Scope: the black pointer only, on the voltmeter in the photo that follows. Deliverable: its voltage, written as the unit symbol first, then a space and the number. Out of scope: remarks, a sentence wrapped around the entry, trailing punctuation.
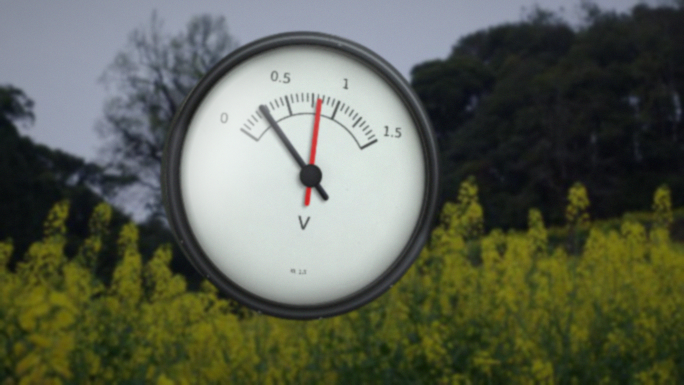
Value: V 0.25
